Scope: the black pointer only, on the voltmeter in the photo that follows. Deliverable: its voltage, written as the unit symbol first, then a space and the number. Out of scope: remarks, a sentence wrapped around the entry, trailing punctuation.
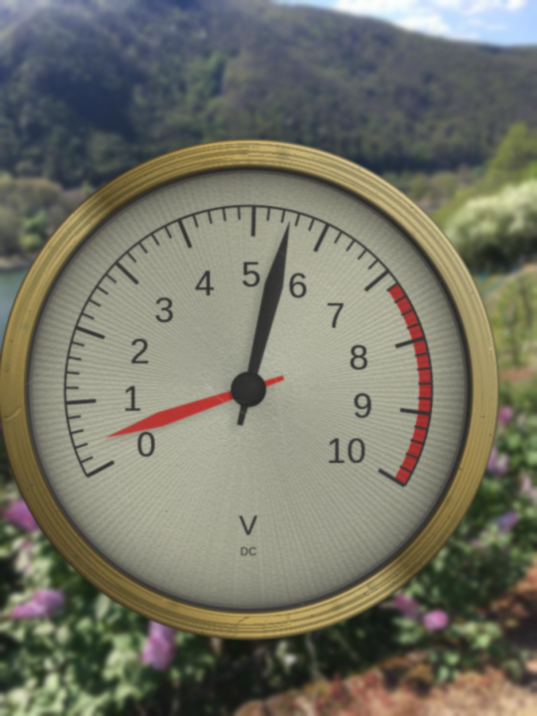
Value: V 5.5
